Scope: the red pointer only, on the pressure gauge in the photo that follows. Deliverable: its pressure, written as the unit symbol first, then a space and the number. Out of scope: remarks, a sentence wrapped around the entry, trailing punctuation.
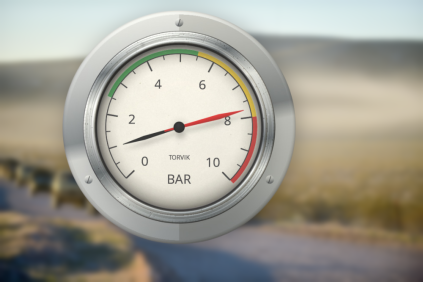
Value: bar 7.75
